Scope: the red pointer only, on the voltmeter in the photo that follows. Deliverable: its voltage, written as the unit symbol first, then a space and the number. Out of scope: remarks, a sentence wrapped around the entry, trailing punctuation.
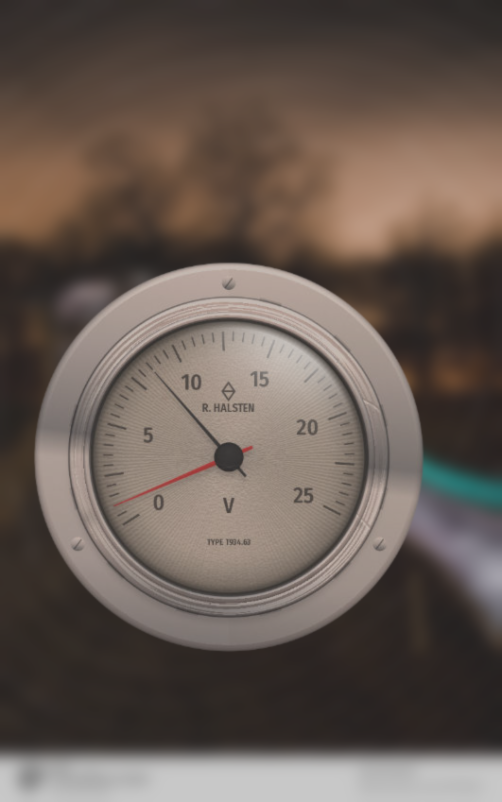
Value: V 1
